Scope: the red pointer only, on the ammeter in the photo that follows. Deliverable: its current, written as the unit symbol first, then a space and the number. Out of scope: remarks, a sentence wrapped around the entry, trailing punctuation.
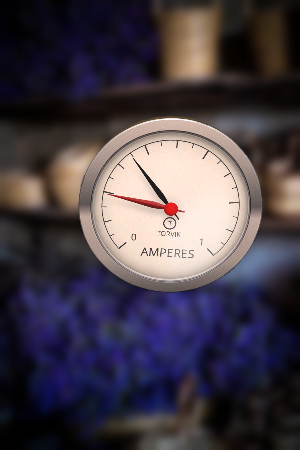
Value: A 0.2
